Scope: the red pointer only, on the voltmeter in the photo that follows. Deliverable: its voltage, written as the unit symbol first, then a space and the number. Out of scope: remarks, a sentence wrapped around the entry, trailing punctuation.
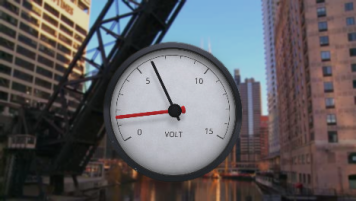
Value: V 1.5
